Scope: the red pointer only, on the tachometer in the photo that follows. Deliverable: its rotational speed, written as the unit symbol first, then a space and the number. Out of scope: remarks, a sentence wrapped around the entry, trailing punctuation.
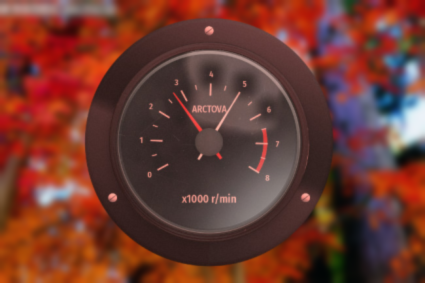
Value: rpm 2750
